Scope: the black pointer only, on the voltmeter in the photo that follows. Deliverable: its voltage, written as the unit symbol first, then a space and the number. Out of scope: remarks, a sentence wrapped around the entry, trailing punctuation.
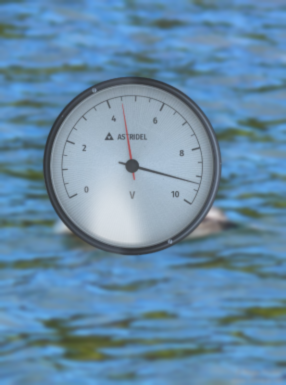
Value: V 9.25
